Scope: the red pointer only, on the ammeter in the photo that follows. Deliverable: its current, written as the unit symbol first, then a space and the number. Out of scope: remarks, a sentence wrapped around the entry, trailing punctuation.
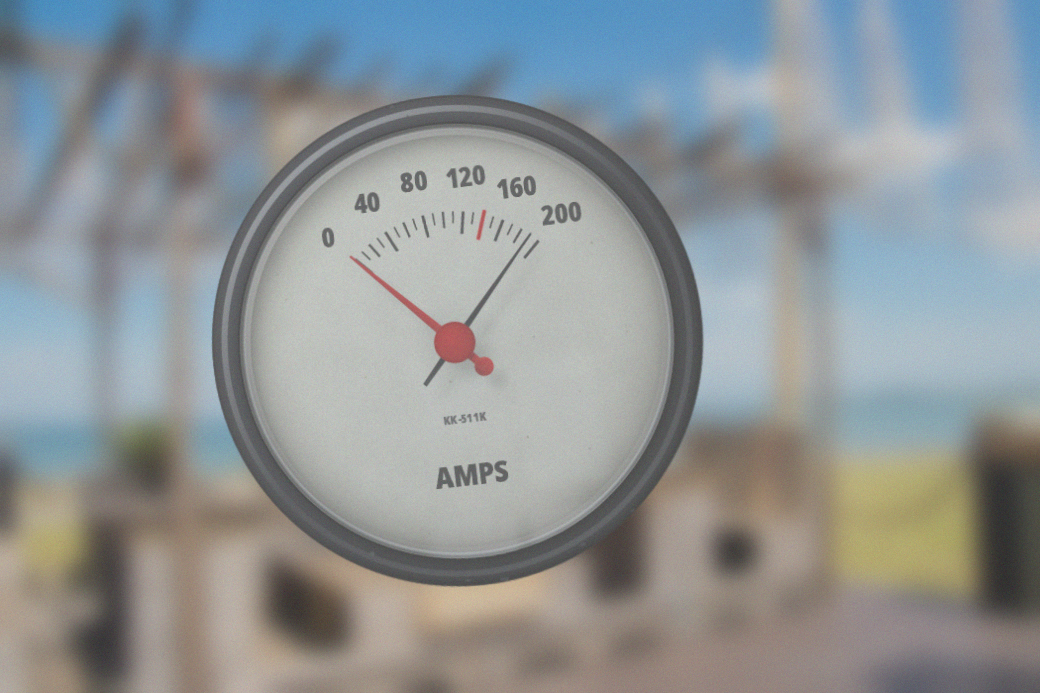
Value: A 0
